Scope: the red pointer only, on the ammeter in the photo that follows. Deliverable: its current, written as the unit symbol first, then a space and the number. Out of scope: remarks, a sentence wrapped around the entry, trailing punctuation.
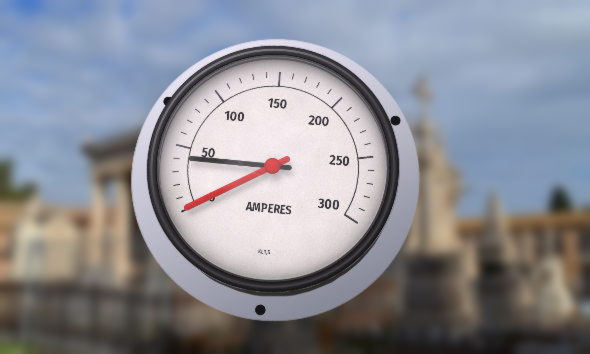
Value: A 0
